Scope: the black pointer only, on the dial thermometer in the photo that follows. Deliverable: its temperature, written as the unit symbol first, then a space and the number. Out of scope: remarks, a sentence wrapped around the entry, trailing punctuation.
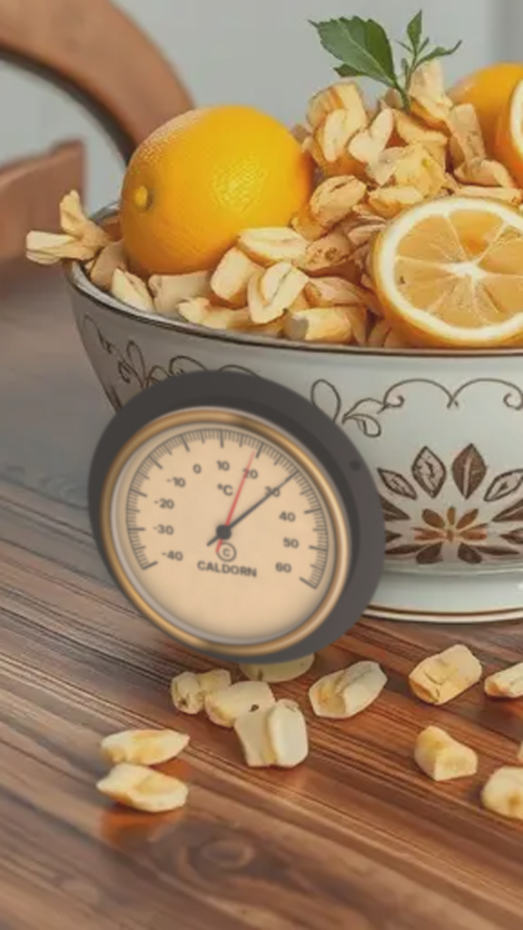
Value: °C 30
